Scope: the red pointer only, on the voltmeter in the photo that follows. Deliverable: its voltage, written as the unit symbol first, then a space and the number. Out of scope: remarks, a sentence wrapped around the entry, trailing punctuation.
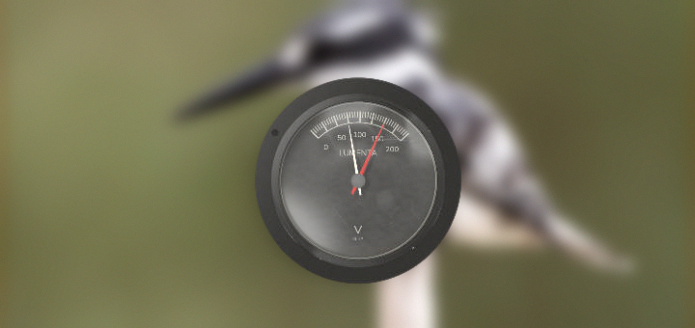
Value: V 150
